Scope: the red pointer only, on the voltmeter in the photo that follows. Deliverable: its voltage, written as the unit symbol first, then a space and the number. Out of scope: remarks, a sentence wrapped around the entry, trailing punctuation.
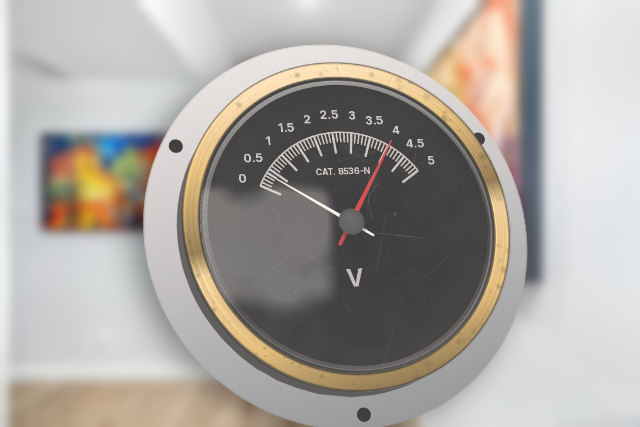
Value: V 4
